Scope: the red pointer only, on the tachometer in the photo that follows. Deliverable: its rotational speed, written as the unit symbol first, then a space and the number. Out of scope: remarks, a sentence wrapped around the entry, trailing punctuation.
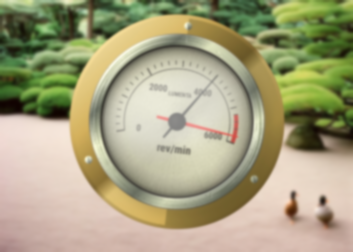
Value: rpm 5800
